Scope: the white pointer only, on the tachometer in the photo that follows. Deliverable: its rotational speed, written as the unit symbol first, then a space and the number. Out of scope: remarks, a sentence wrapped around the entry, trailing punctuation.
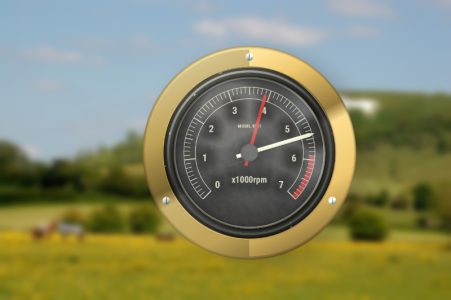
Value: rpm 5400
